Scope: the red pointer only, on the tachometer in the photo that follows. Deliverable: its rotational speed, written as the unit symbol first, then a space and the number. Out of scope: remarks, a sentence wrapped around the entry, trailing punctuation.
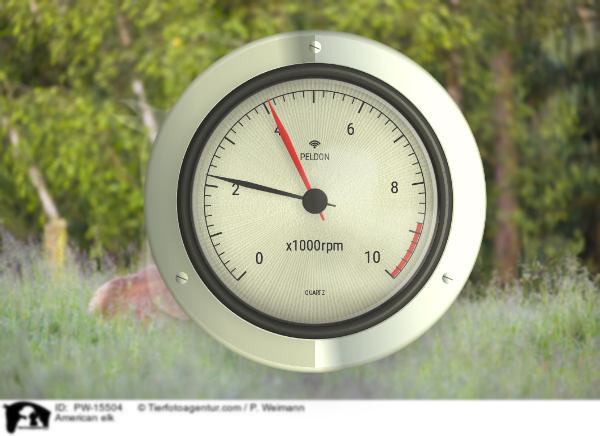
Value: rpm 4100
